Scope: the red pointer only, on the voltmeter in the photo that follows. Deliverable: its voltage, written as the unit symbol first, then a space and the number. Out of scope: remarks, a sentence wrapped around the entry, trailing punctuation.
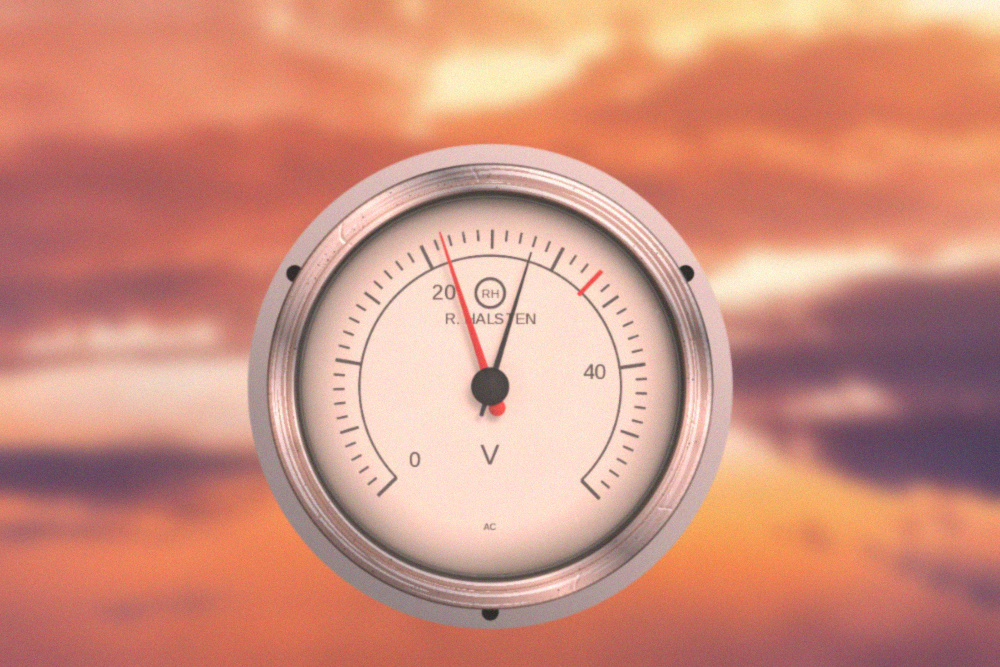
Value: V 21.5
